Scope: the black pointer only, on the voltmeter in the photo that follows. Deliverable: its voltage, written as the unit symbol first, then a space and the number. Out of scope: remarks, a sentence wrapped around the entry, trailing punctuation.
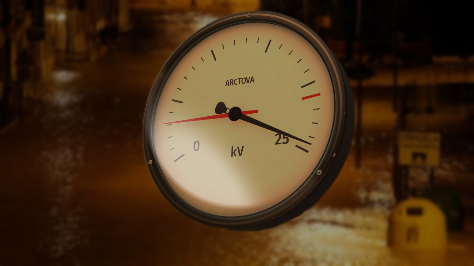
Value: kV 24.5
